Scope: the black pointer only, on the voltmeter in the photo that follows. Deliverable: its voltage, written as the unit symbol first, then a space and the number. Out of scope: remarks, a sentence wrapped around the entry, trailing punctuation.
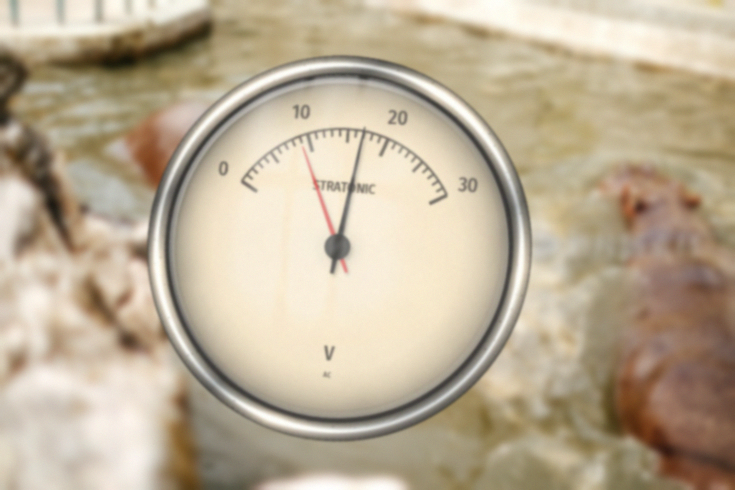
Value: V 17
